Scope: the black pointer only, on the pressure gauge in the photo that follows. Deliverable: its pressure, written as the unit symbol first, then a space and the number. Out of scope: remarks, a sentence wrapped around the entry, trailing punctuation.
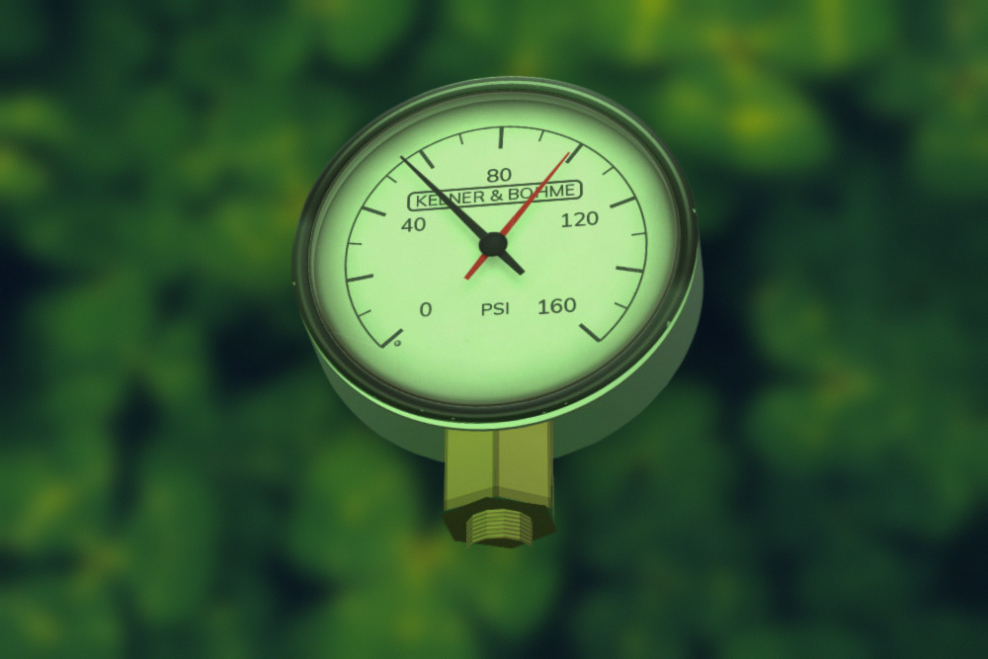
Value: psi 55
